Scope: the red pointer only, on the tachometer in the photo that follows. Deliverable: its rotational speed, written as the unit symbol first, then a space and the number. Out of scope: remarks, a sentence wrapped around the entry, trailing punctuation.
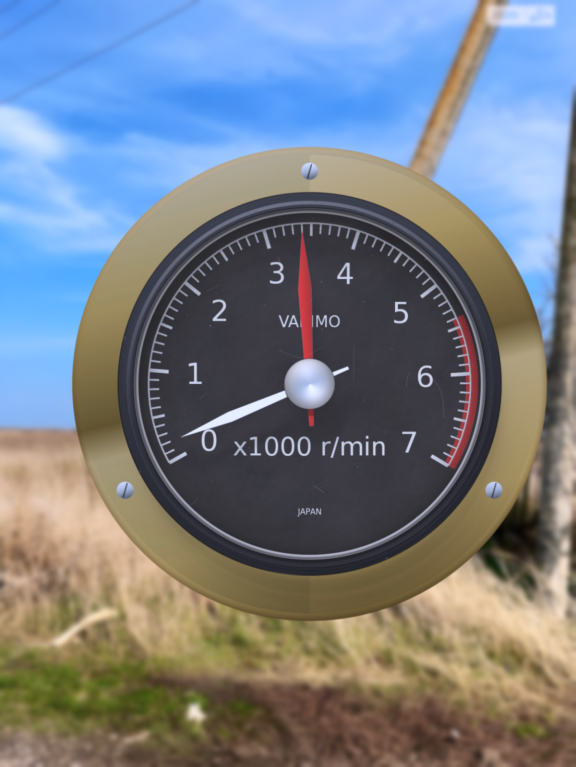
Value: rpm 3400
